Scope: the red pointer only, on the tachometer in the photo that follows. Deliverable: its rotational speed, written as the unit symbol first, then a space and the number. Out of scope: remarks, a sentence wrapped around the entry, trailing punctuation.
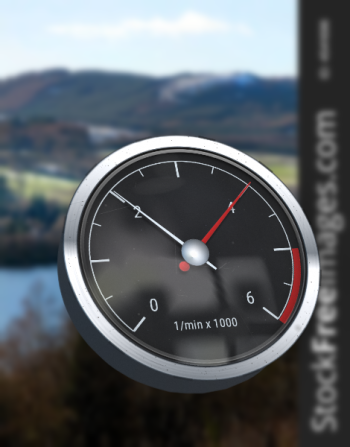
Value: rpm 4000
